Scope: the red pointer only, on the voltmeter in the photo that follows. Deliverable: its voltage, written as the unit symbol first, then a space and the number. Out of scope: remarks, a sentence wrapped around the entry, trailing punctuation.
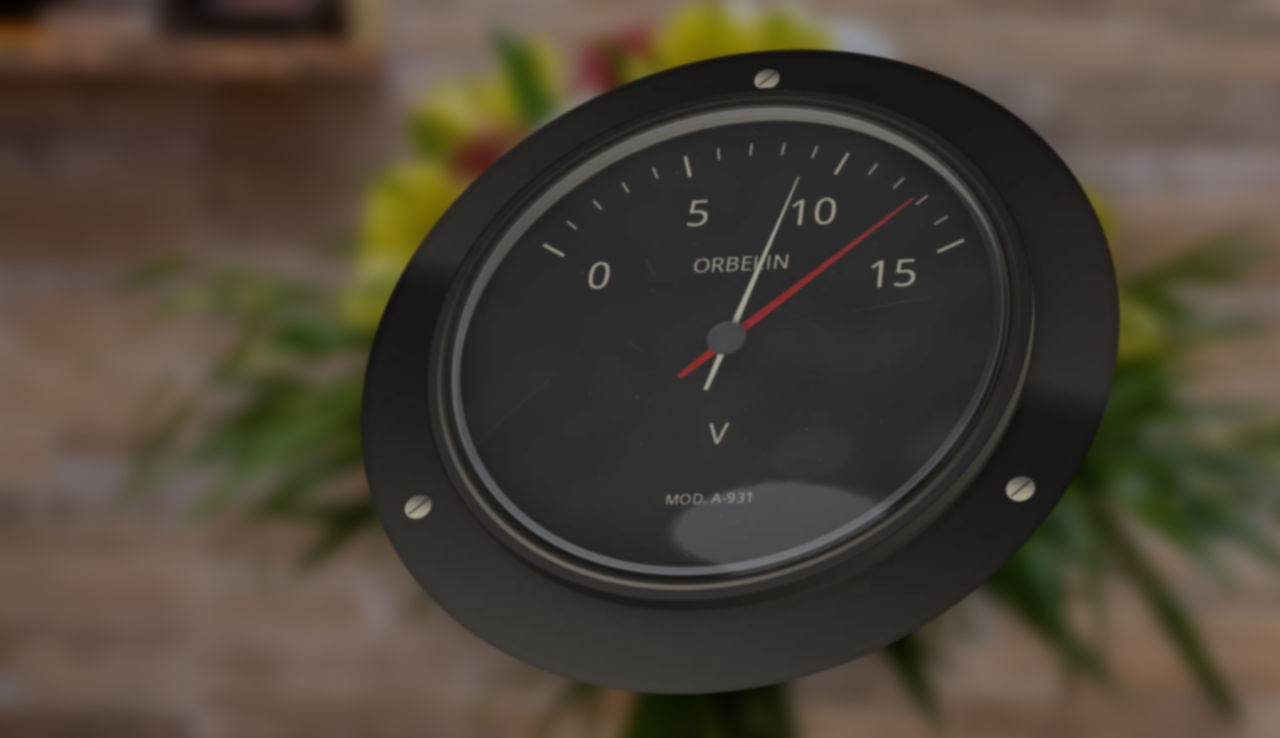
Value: V 13
